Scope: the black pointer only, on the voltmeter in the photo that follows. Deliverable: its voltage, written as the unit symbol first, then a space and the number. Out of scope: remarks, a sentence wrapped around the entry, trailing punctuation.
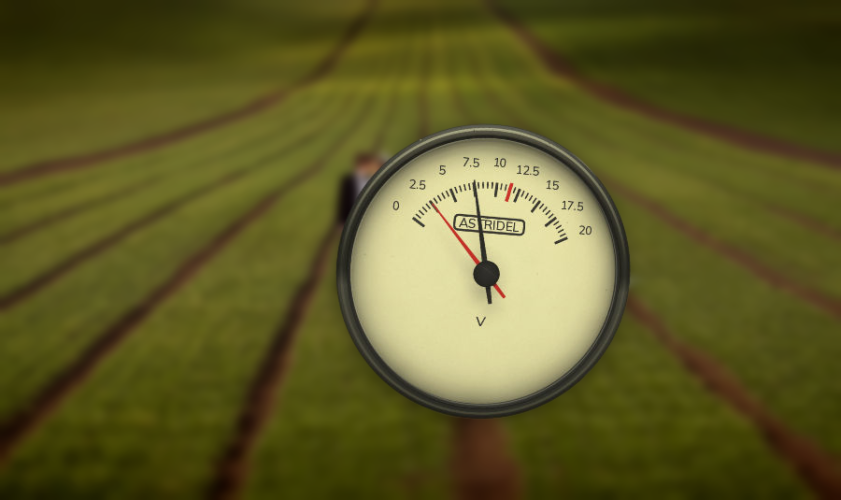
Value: V 7.5
